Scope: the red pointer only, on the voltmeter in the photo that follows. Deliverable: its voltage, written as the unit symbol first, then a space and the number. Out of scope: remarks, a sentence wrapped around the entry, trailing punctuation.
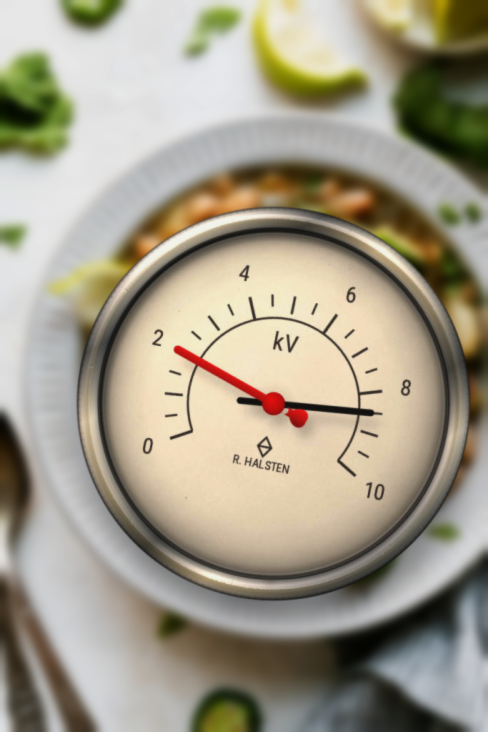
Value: kV 2
